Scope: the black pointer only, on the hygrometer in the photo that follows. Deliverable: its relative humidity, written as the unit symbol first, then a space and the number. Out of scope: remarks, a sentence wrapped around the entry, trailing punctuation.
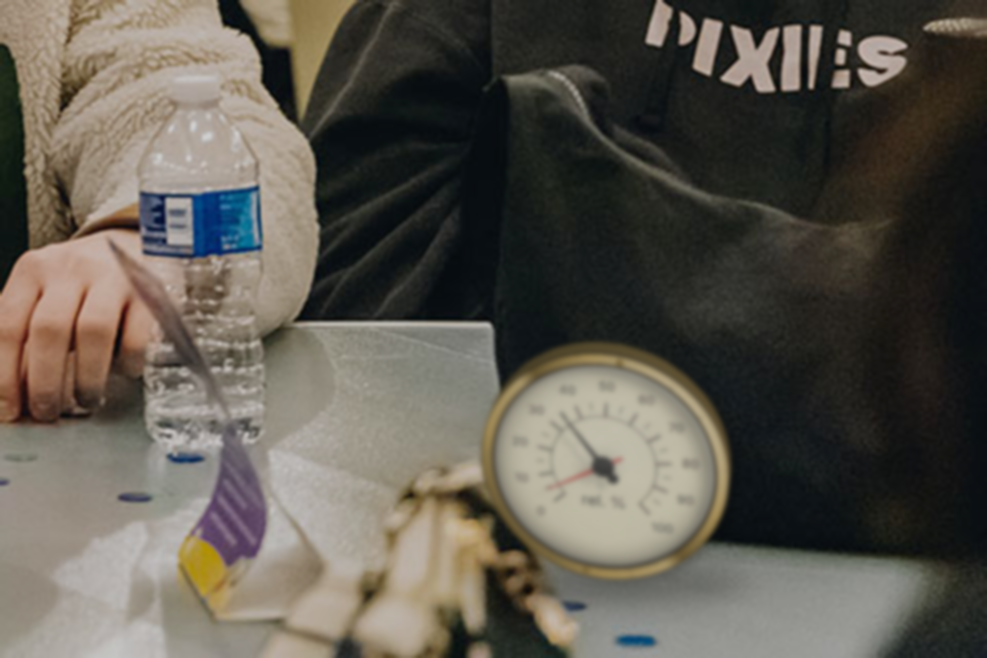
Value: % 35
